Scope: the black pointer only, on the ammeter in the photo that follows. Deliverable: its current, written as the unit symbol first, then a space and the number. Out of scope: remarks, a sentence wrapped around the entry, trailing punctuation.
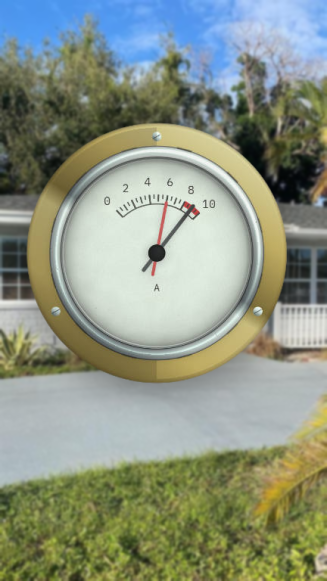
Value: A 9
